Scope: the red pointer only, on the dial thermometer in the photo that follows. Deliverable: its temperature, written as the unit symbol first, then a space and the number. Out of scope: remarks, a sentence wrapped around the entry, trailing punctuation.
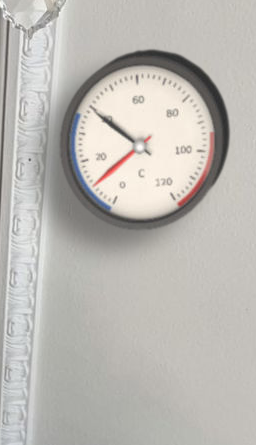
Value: °C 10
